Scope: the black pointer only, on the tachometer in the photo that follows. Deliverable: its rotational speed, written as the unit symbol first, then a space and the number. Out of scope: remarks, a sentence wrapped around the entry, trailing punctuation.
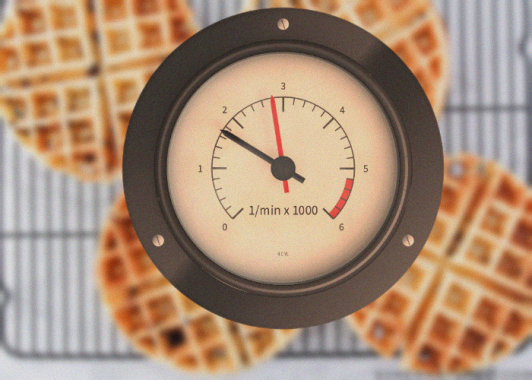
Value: rpm 1700
